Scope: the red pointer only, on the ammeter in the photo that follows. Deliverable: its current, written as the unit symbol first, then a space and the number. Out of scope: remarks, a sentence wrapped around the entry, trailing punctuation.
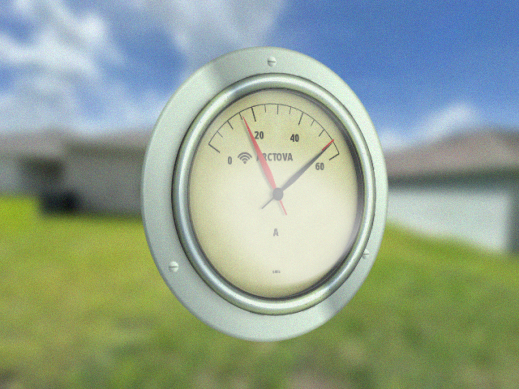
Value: A 15
